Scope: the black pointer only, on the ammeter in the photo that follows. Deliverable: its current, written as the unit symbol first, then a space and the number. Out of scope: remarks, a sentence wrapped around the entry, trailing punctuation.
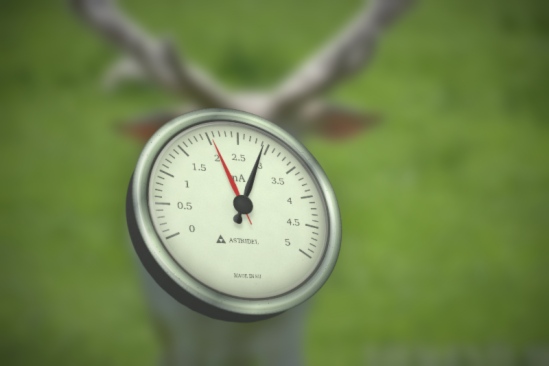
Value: mA 2.9
